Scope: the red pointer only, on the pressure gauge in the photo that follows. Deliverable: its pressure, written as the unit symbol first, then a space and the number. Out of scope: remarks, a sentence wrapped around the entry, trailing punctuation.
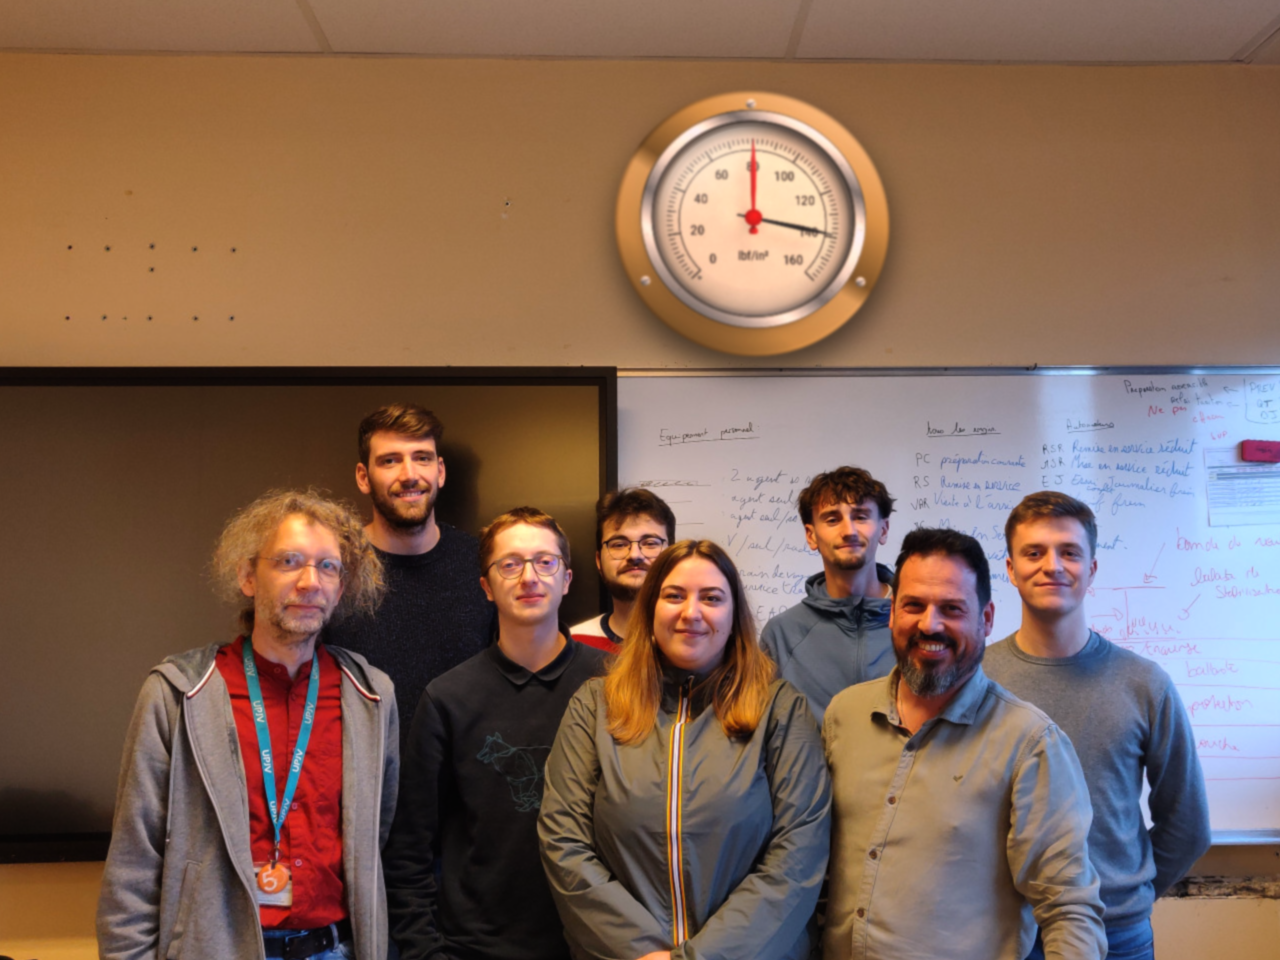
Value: psi 80
